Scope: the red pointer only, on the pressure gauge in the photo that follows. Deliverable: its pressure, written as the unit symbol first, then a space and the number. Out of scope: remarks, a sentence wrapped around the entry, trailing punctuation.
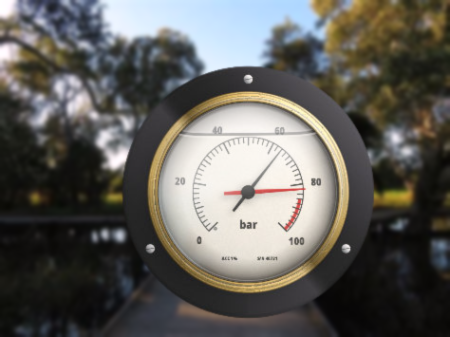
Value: bar 82
